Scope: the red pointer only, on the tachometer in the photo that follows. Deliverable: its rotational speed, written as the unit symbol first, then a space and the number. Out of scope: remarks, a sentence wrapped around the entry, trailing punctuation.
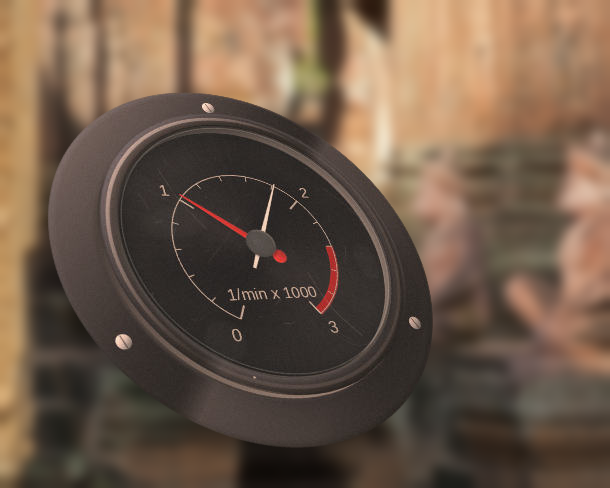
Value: rpm 1000
